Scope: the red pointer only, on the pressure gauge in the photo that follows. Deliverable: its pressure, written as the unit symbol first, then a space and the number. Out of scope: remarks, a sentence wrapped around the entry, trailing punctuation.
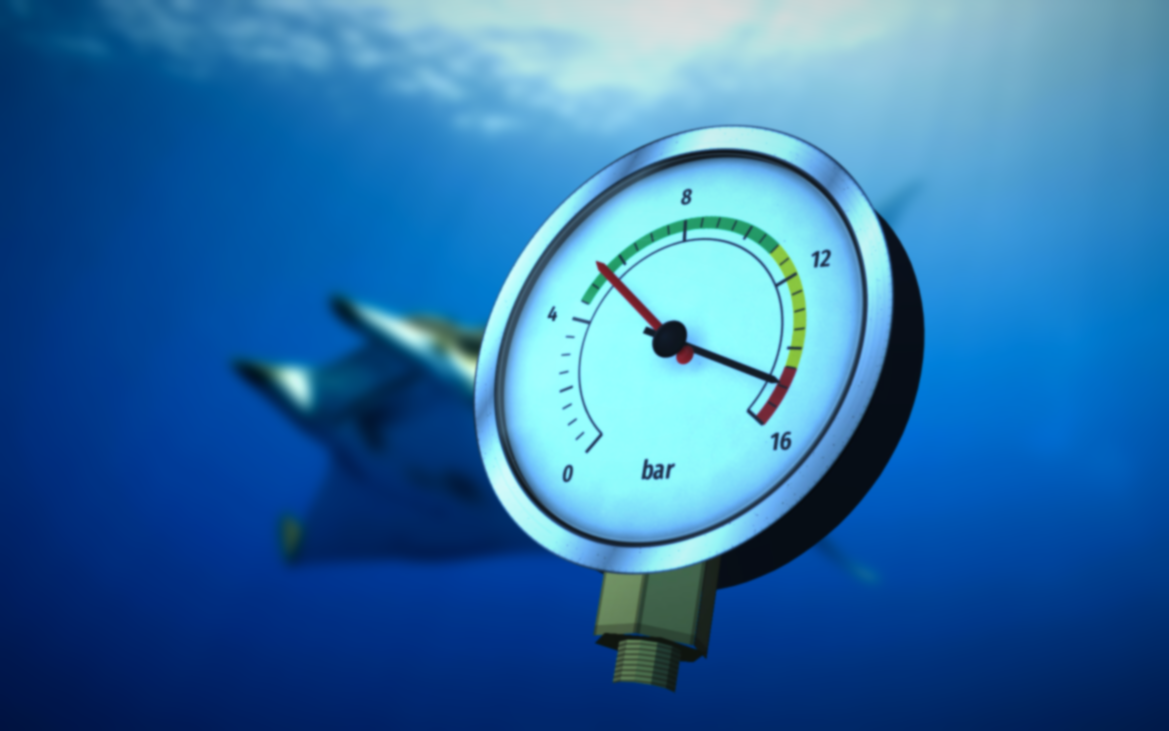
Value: bar 5.5
